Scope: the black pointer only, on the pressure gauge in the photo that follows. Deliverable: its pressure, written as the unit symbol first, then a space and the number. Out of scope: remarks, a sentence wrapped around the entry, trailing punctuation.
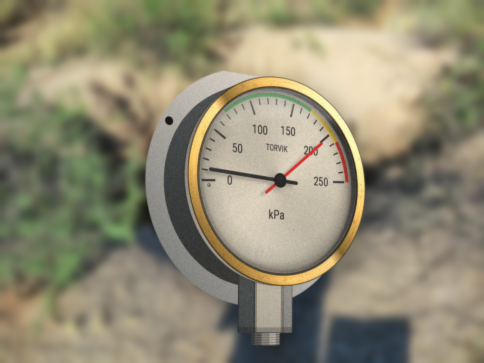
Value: kPa 10
